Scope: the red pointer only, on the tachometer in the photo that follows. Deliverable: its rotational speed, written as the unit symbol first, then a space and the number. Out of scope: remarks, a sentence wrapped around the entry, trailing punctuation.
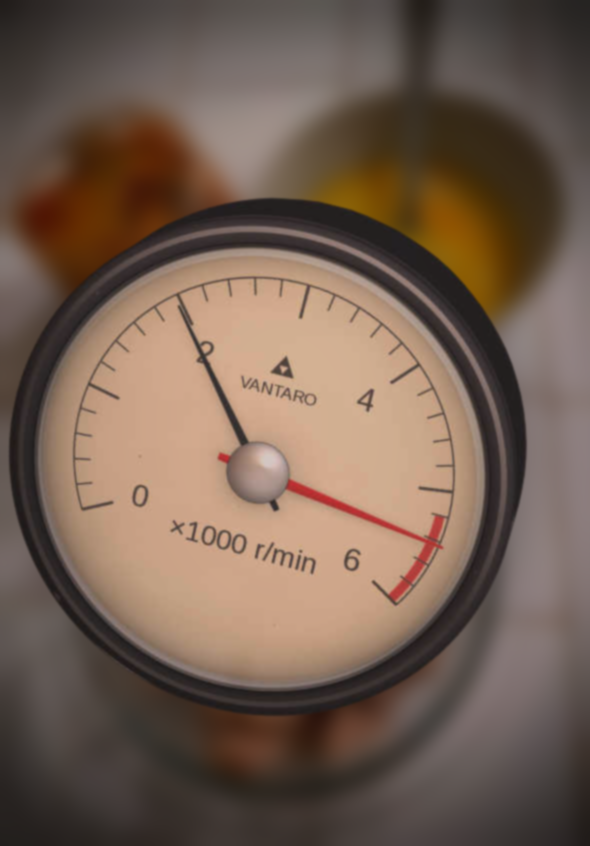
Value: rpm 5400
